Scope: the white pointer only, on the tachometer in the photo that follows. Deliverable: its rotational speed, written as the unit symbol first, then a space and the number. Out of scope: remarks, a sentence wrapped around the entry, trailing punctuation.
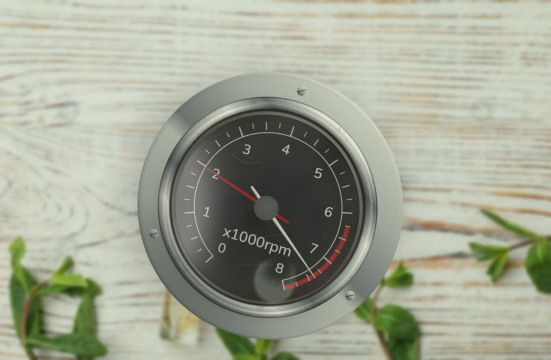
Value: rpm 7375
